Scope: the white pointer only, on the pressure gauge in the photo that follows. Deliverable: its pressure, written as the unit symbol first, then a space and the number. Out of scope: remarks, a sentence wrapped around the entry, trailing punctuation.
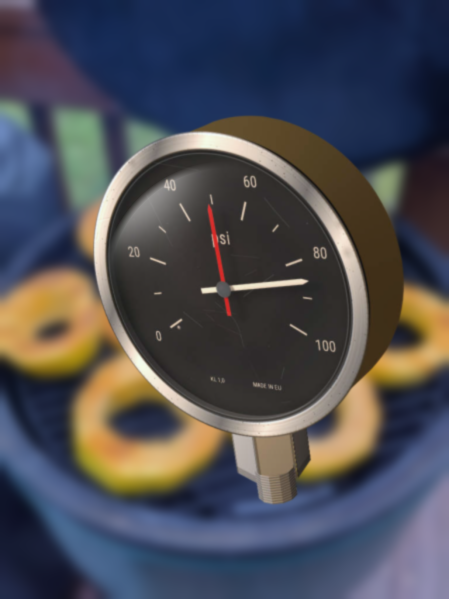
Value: psi 85
